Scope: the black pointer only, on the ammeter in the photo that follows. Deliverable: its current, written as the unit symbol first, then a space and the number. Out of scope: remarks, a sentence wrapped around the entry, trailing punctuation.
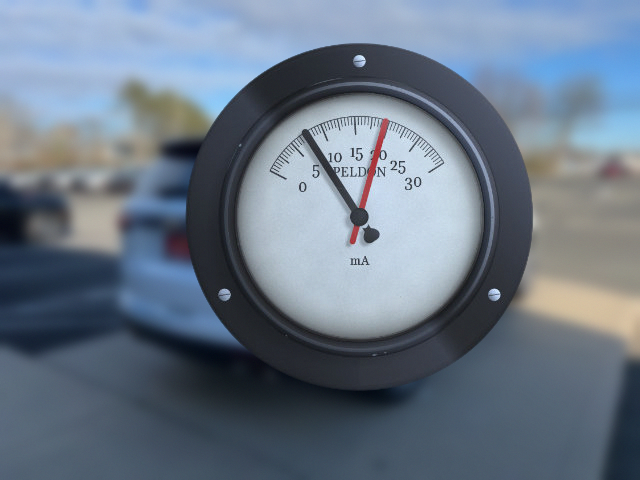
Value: mA 7.5
